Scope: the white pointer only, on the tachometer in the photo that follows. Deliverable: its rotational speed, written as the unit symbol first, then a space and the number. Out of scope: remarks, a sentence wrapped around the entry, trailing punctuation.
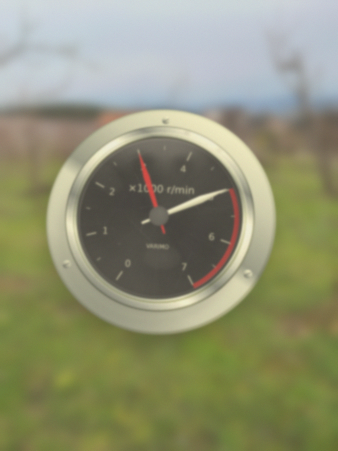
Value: rpm 5000
